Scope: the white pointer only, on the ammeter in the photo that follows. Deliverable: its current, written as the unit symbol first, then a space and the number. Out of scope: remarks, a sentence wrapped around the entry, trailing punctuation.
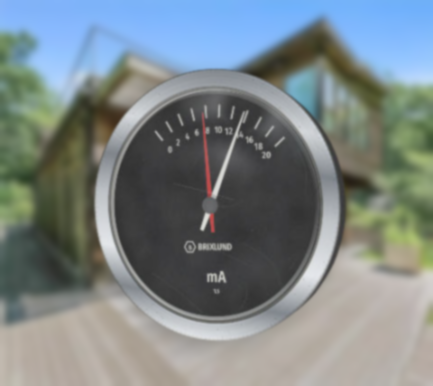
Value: mA 14
